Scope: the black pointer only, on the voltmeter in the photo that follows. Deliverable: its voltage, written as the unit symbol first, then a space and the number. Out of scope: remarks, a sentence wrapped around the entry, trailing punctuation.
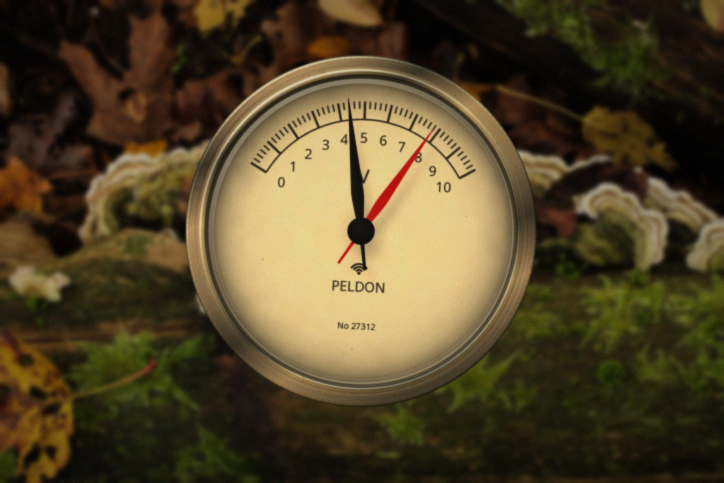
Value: V 4.4
